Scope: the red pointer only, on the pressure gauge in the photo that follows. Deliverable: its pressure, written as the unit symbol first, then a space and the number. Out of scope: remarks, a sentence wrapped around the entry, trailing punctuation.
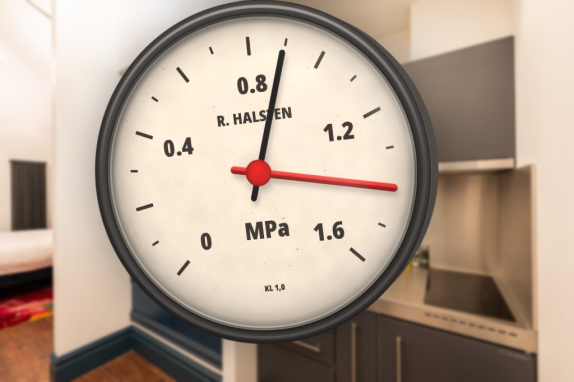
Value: MPa 1.4
